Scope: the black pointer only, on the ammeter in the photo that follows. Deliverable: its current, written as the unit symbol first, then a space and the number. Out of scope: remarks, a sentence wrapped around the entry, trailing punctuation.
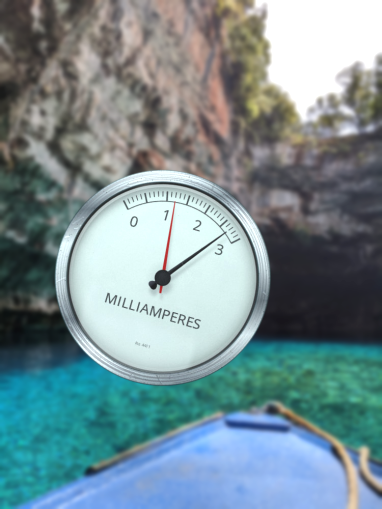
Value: mA 2.7
